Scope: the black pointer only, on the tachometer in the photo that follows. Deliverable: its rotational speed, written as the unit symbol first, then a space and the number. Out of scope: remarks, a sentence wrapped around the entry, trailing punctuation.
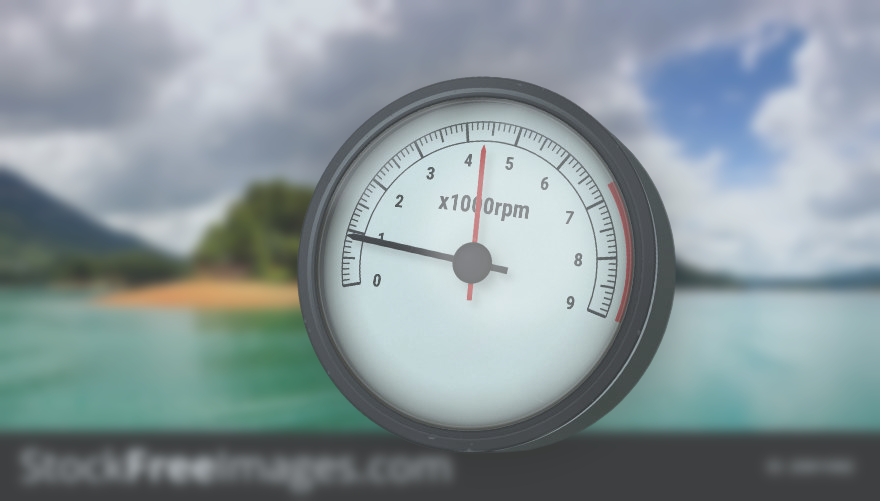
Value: rpm 900
